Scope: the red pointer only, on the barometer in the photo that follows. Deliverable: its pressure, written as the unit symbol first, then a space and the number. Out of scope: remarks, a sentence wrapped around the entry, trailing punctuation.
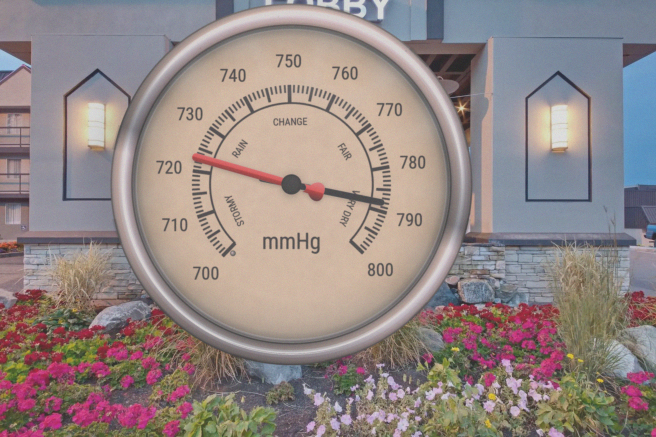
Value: mmHg 723
